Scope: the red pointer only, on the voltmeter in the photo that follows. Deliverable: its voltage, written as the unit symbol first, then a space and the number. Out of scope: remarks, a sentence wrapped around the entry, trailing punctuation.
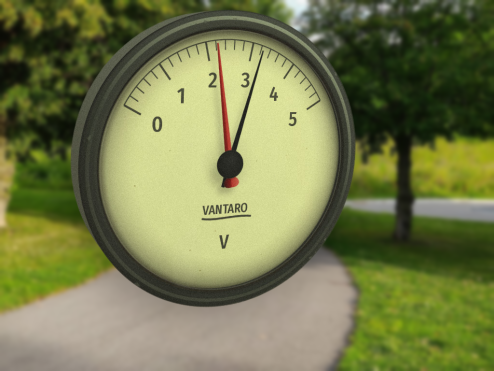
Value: V 2.2
